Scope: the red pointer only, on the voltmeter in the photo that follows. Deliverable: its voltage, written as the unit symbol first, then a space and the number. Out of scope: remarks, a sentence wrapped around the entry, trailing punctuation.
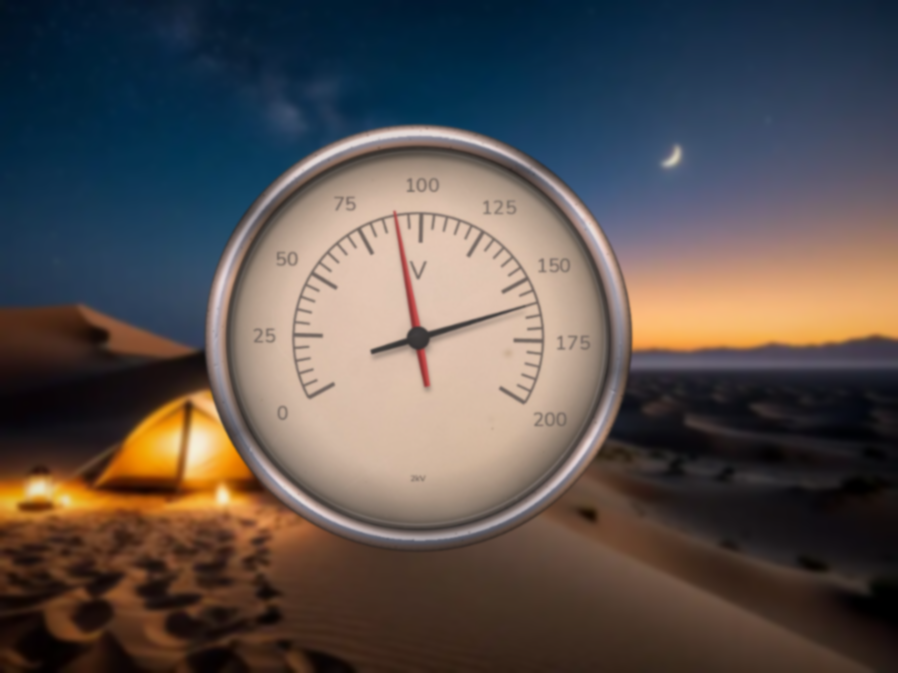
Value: V 90
